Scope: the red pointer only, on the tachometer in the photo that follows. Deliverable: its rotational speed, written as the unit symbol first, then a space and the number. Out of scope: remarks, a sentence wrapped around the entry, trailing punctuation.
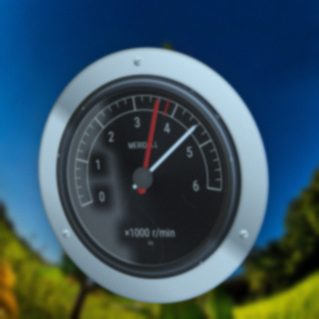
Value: rpm 3600
